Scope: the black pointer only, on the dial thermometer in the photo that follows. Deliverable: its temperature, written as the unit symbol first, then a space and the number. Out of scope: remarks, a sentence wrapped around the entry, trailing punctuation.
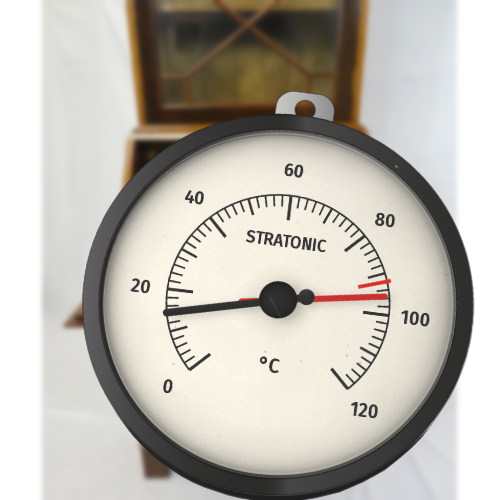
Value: °C 14
